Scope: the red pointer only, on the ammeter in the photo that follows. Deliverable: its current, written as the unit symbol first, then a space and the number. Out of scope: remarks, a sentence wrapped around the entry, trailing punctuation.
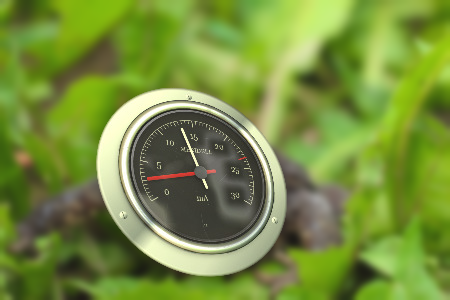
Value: mA 2.5
